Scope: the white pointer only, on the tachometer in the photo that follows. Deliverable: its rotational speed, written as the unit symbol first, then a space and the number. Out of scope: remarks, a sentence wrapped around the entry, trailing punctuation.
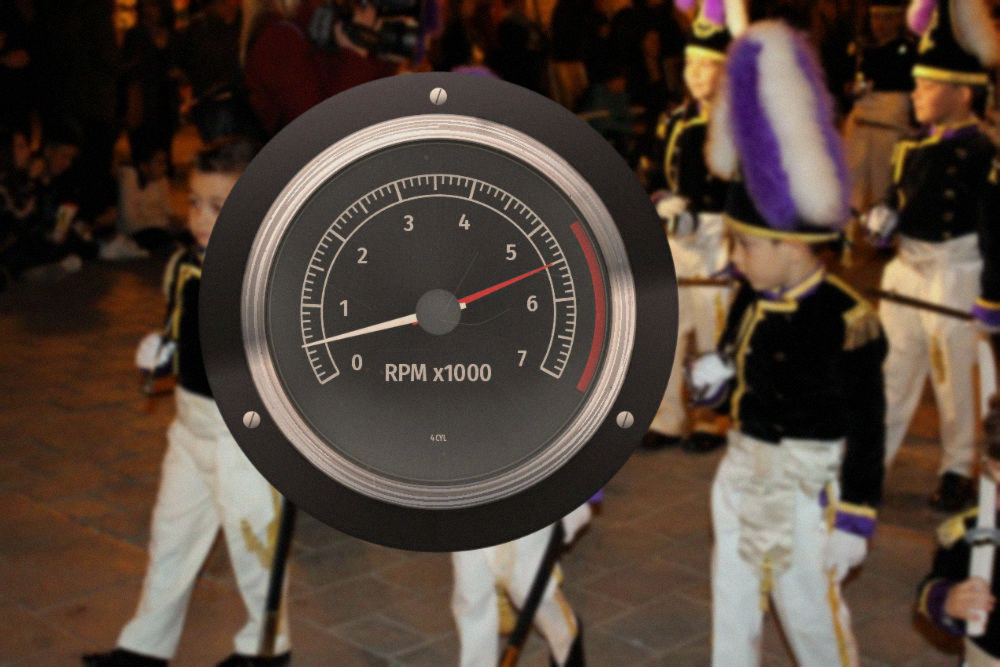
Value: rpm 500
